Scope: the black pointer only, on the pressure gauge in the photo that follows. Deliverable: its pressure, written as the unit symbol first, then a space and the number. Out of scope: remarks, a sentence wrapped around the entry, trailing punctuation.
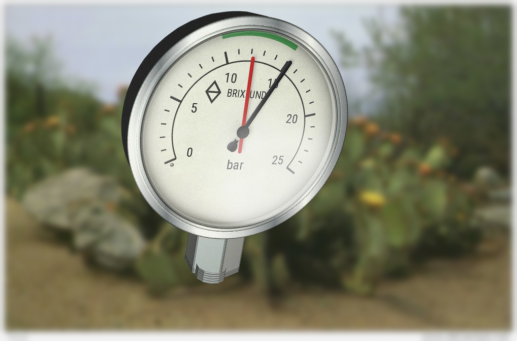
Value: bar 15
